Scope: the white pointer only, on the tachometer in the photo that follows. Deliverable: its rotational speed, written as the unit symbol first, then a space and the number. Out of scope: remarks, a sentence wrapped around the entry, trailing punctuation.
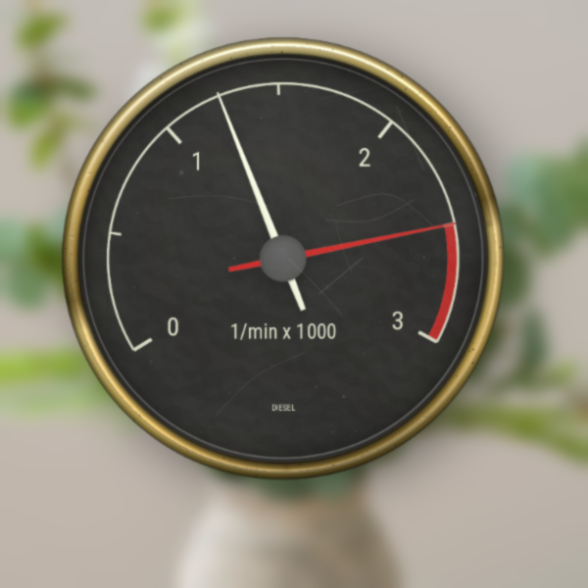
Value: rpm 1250
